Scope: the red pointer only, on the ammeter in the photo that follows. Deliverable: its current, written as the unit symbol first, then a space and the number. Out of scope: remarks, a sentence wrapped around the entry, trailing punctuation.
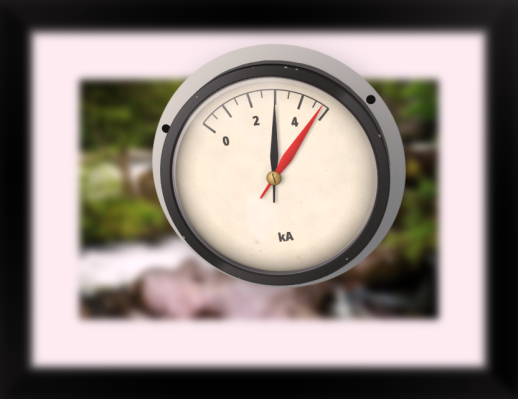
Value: kA 4.75
